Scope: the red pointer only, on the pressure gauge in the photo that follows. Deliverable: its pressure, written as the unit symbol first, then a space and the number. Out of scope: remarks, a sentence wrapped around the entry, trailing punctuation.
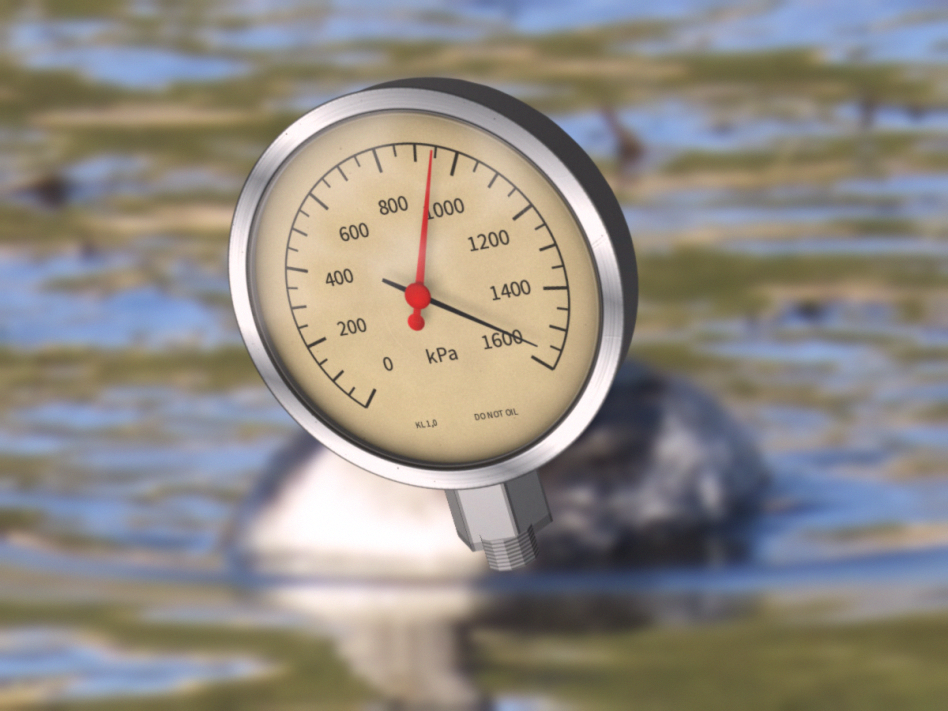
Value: kPa 950
